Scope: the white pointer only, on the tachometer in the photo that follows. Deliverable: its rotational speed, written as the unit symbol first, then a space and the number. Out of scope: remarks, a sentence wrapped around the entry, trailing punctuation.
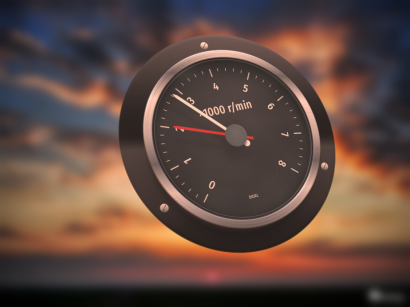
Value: rpm 2800
